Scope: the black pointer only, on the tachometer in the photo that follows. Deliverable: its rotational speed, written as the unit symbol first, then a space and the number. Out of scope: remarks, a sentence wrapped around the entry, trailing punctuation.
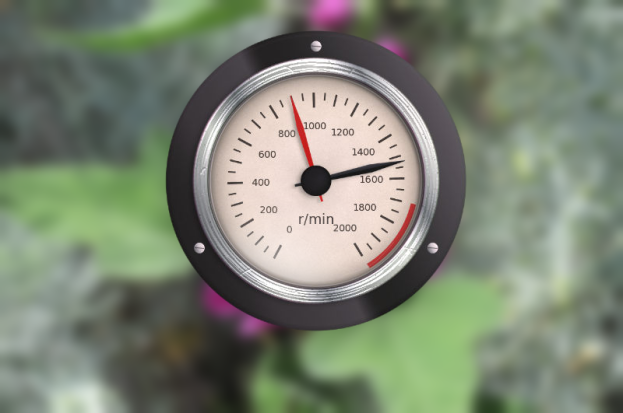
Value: rpm 1525
